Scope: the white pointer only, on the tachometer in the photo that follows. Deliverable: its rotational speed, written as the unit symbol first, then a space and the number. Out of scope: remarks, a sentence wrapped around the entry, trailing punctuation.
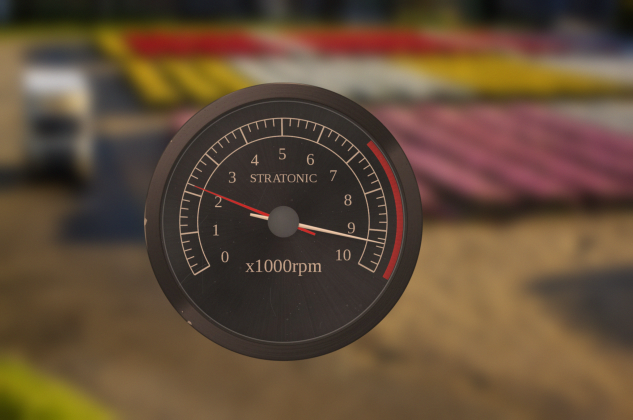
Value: rpm 9300
